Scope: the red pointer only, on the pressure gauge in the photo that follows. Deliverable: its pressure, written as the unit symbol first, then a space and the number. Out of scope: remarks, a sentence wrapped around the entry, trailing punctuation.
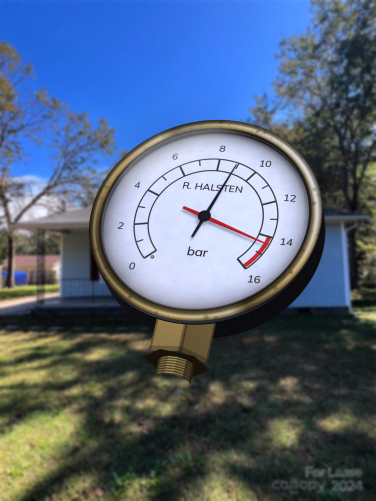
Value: bar 14.5
